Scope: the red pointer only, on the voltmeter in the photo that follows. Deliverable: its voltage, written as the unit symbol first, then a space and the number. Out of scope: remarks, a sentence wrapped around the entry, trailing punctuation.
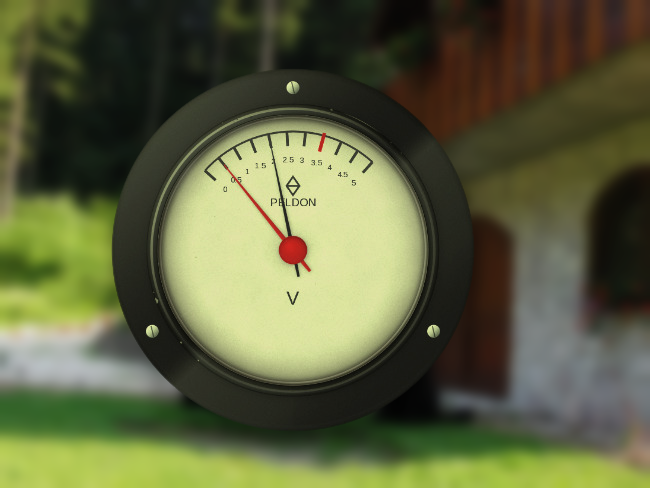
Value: V 0.5
